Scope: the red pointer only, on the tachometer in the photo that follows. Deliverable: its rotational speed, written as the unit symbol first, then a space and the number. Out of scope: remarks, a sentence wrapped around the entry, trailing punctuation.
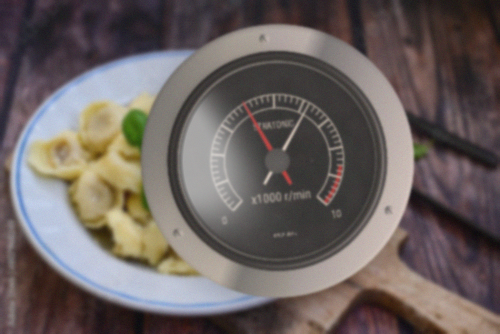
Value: rpm 4000
